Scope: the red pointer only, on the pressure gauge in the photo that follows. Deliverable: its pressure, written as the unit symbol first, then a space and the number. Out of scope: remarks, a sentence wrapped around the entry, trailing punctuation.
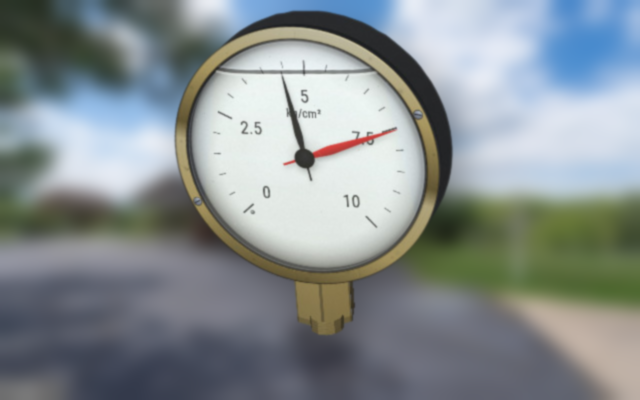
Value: kg/cm² 7.5
